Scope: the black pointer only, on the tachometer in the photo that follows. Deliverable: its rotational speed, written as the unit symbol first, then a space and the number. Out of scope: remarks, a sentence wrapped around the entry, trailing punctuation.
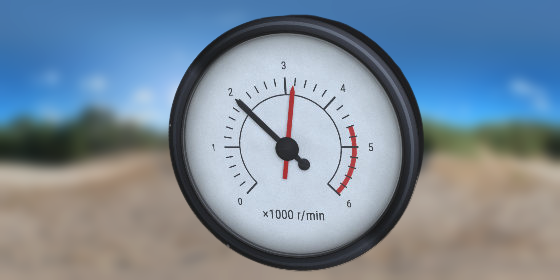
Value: rpm 2000
